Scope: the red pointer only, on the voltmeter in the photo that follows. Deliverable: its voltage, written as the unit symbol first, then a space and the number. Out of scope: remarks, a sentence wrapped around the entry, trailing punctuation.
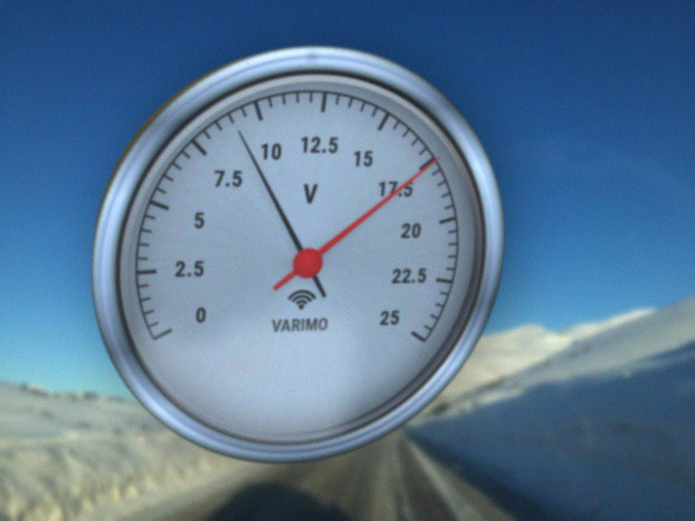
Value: V 17.5
